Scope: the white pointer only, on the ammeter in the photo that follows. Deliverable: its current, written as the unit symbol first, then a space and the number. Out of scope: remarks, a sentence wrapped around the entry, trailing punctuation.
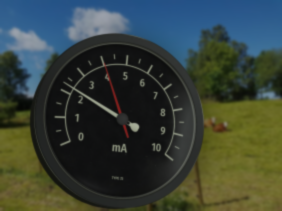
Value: mA 2.25
